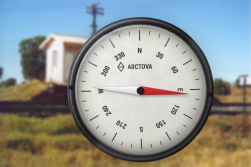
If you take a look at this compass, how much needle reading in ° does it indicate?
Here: 95 °
